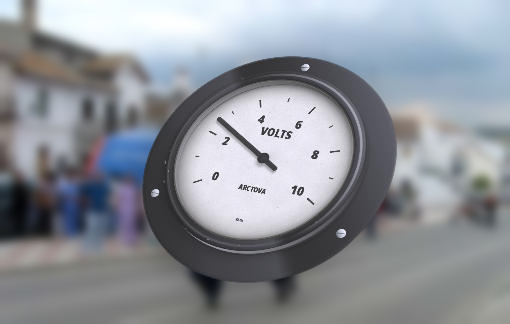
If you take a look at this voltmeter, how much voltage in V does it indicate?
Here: 2.5 V
